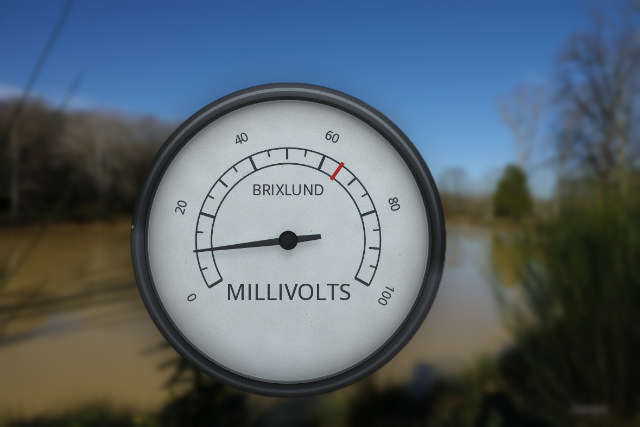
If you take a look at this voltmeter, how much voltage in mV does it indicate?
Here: 10 mV
